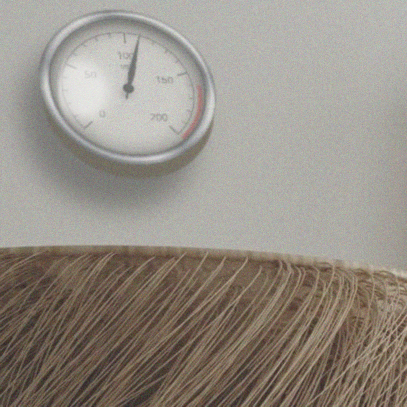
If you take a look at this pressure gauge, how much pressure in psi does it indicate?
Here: 110 psi
